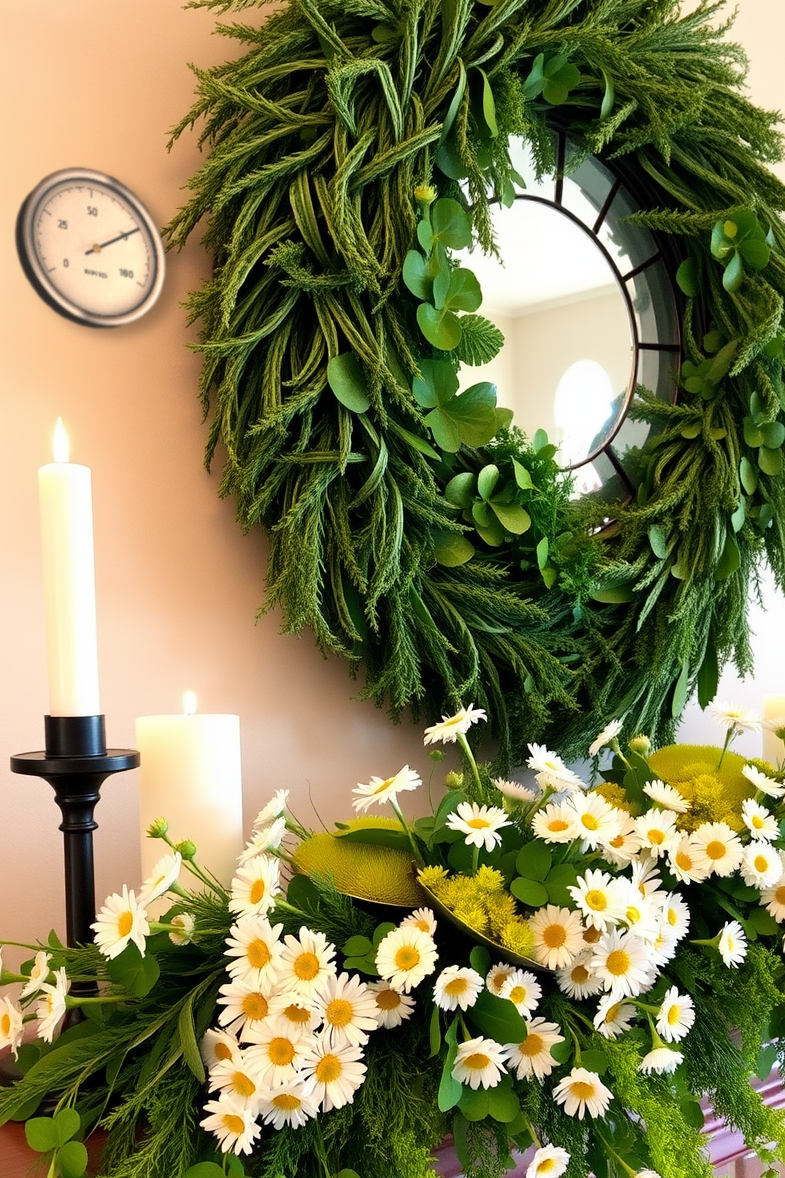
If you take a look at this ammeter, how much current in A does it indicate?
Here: 75 A
